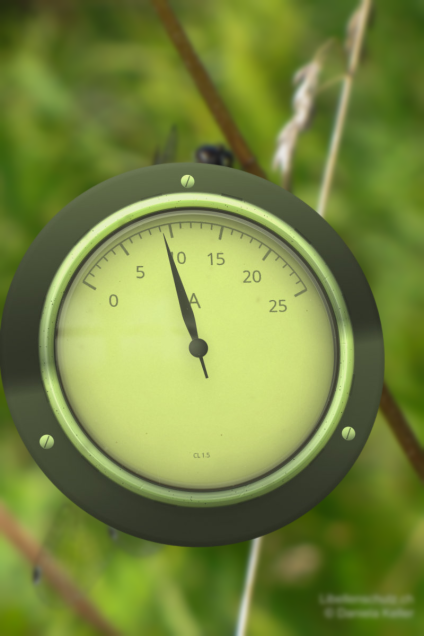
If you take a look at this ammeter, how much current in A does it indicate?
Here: 9 A
